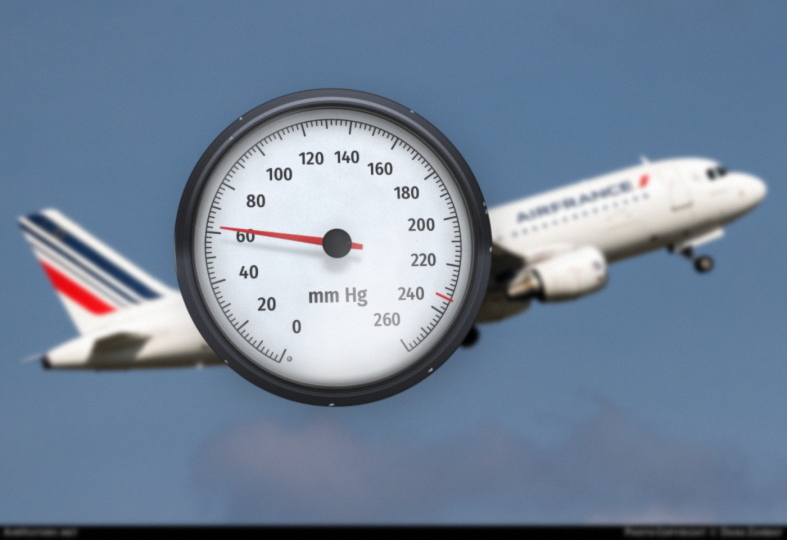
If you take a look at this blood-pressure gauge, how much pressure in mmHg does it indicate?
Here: 62 mmHg
